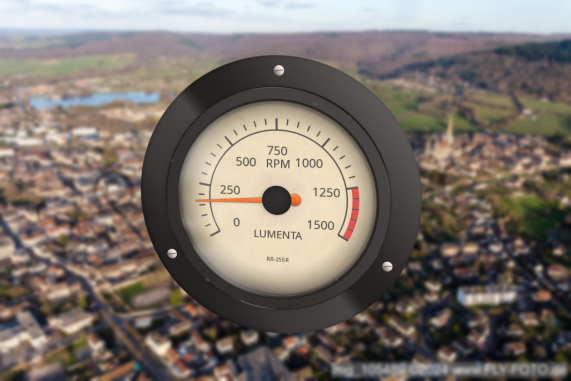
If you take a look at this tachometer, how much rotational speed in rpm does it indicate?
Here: 175 rpm
